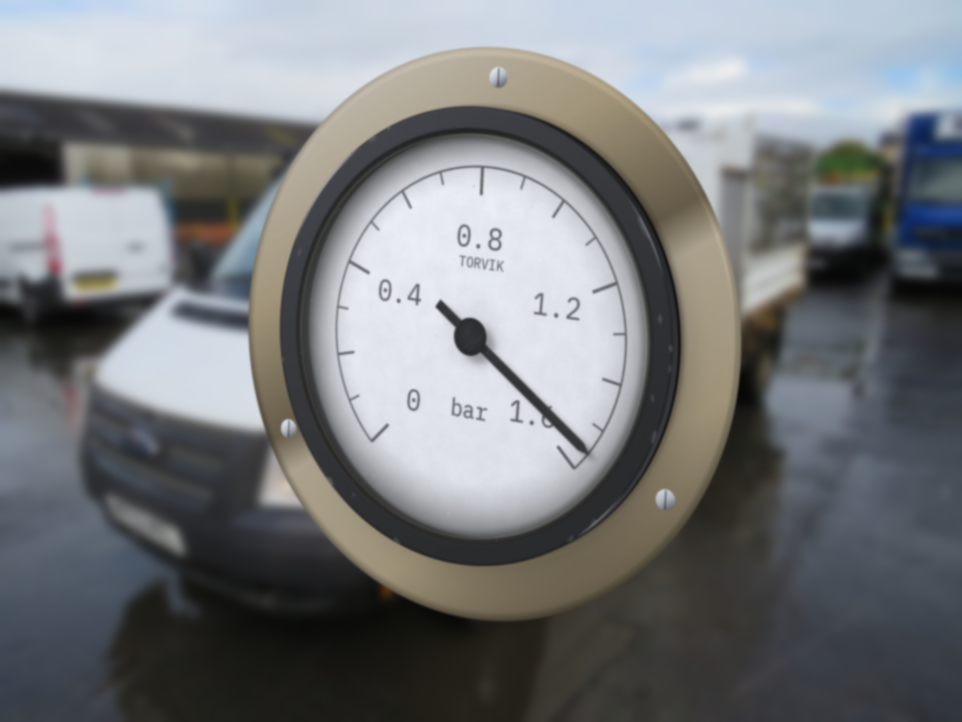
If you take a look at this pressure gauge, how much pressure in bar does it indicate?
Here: 1.55 bar
